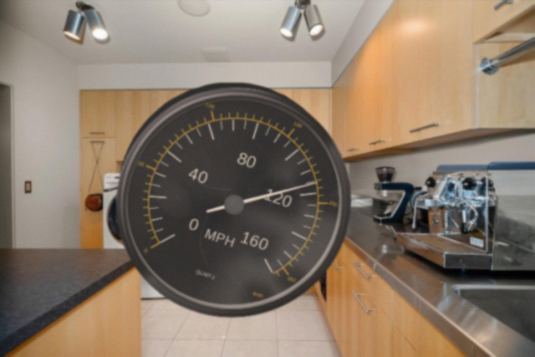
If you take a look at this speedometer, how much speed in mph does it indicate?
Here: 115 mph
